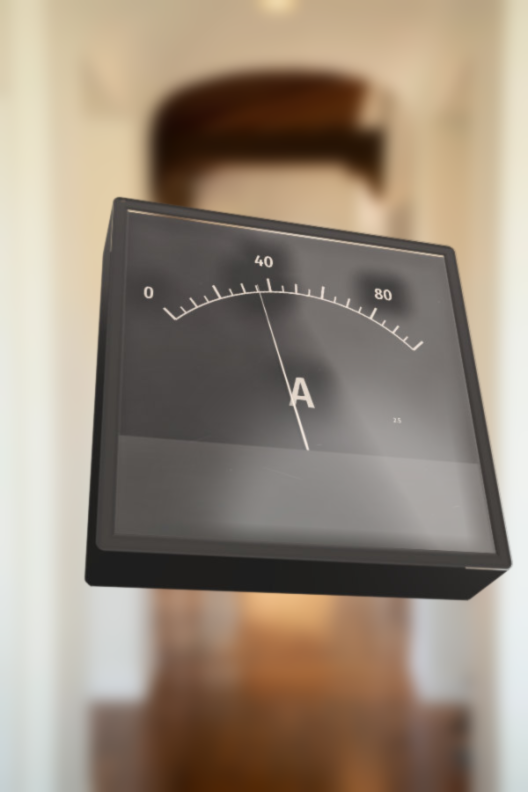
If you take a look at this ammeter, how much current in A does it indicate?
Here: 35 A
